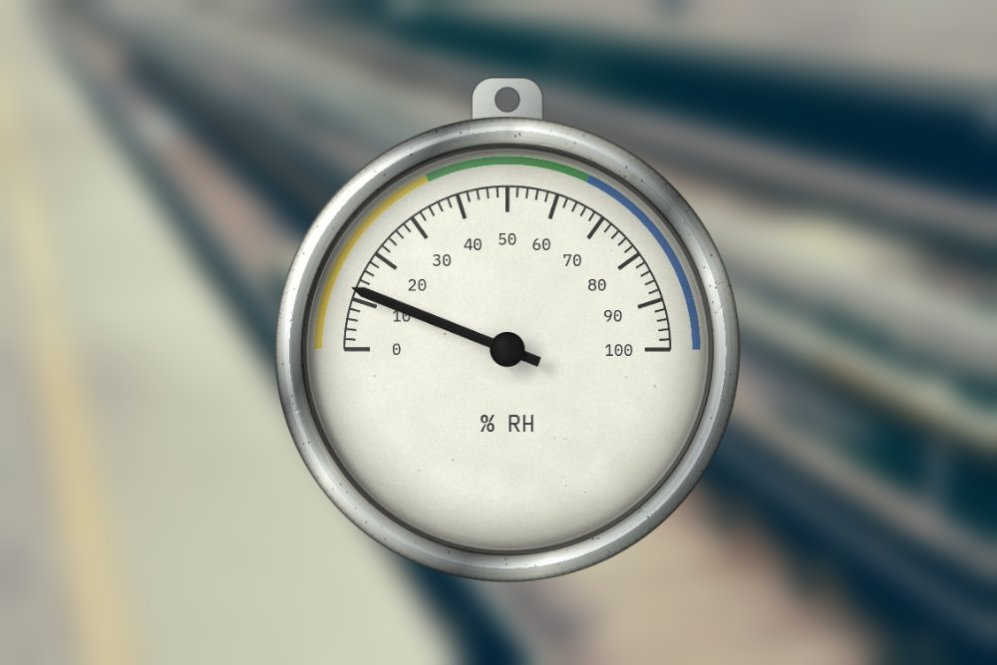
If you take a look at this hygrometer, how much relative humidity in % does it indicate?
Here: 12 %
